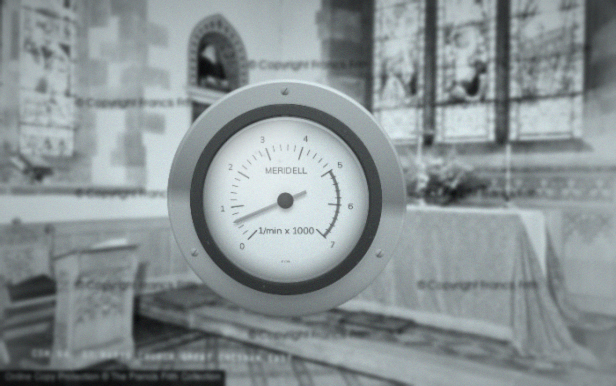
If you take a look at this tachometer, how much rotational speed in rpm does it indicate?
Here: 600 rpm
